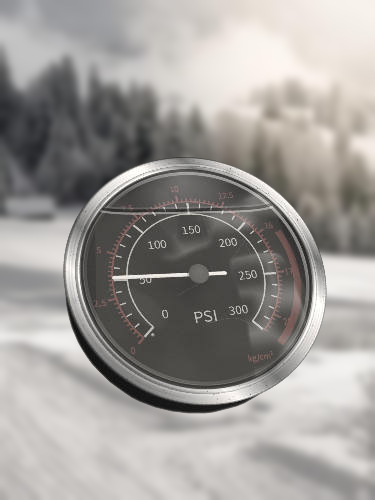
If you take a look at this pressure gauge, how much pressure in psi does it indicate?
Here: 50 psi
